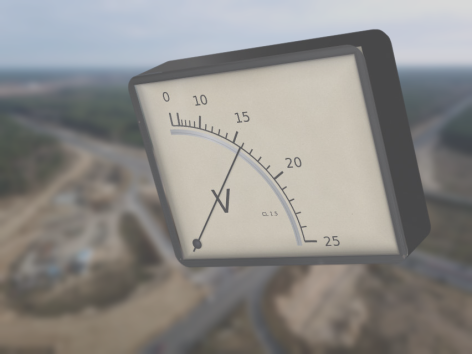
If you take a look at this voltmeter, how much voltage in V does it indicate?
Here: 16 V
